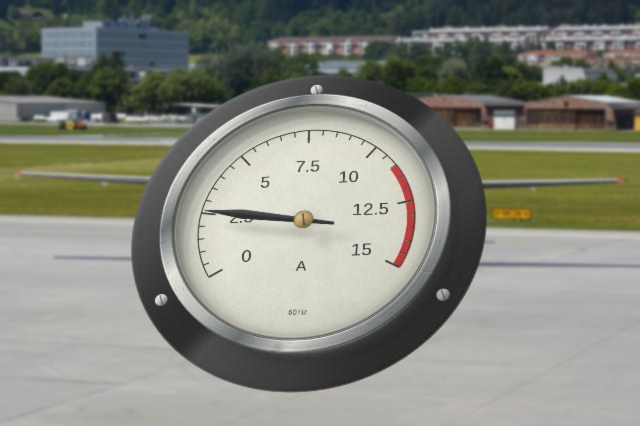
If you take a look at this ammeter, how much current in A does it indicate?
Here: 2.5 A
